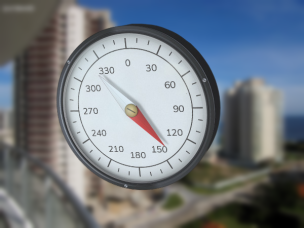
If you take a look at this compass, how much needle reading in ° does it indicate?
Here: 140 °
